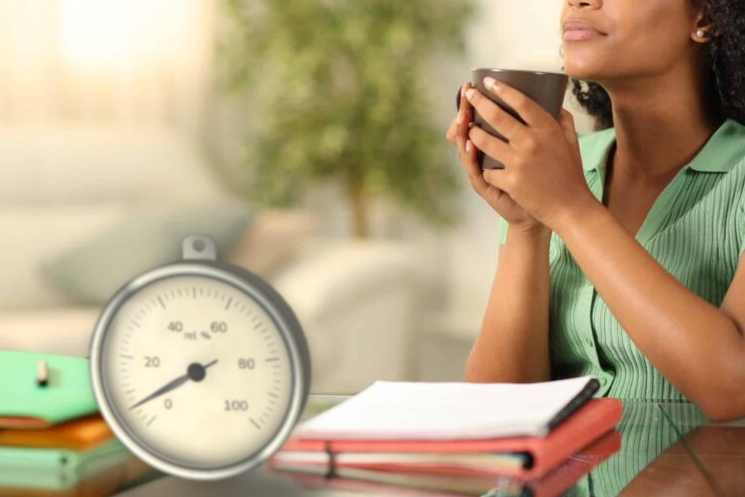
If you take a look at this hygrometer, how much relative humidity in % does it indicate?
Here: 6 %
